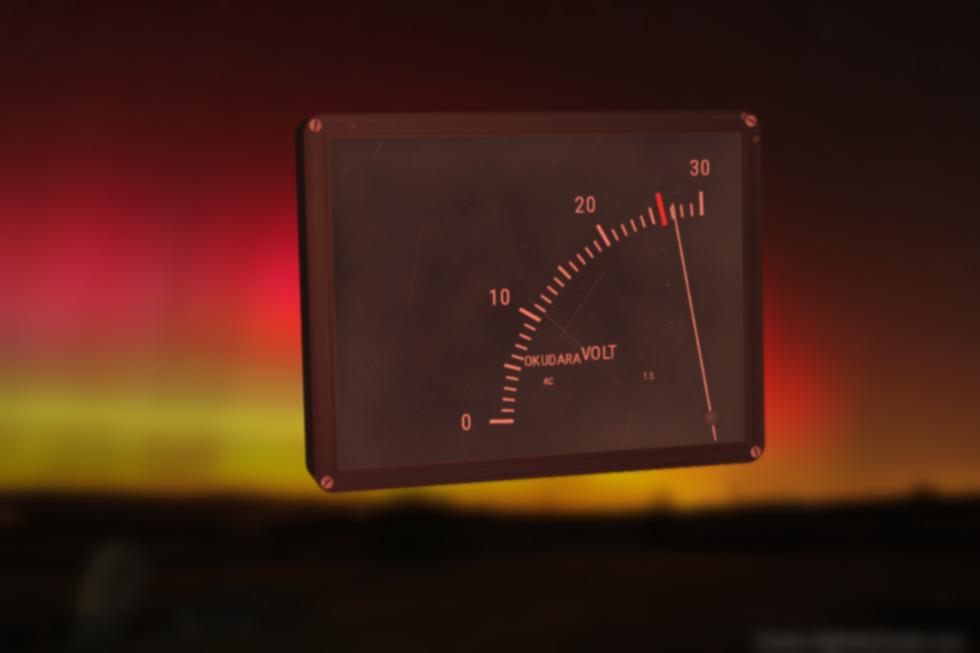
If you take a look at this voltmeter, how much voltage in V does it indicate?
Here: 27 V
